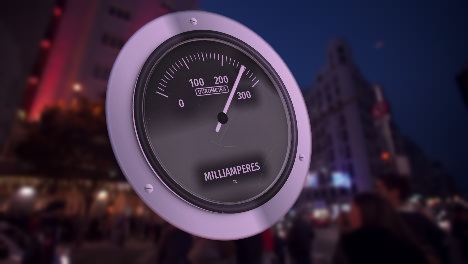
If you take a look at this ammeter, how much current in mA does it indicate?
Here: 250 mA
